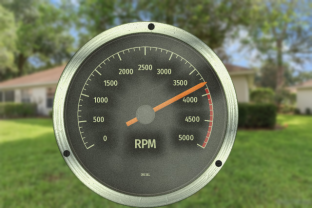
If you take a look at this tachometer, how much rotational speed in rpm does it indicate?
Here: 3800 rpm
